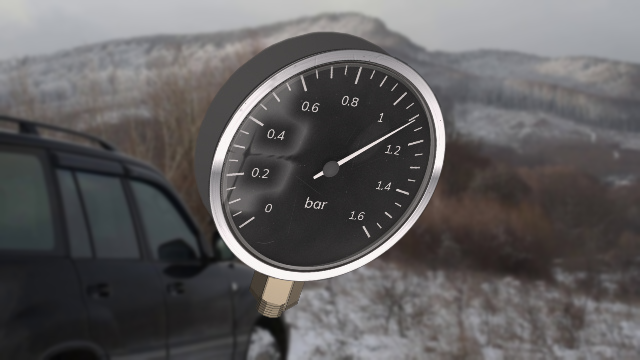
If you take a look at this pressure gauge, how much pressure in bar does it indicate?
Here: 1.1 bar
